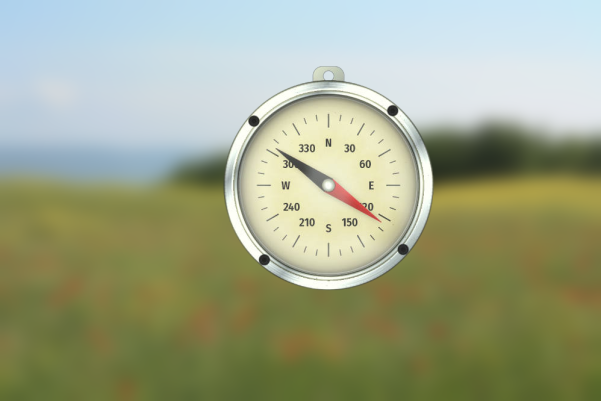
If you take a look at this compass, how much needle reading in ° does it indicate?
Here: 125 °
